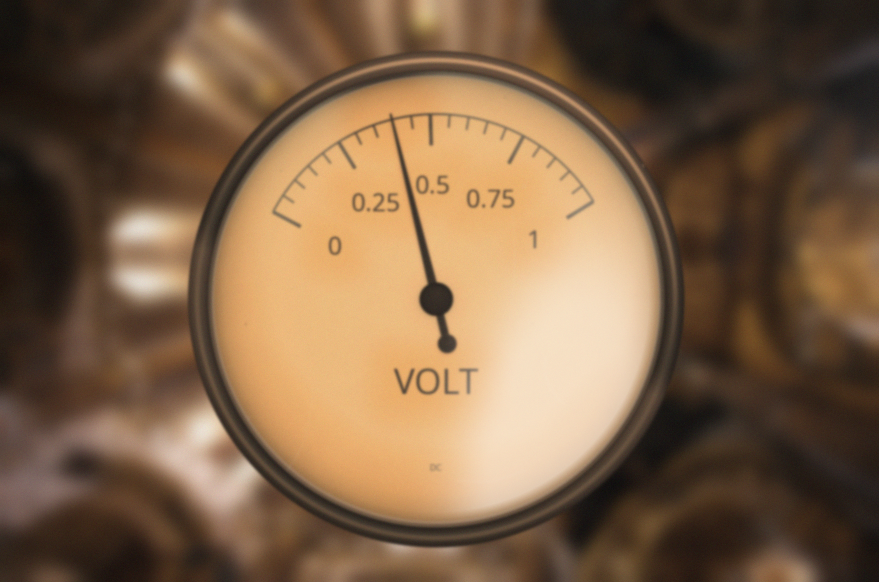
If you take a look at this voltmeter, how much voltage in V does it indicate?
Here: 0.4 V
